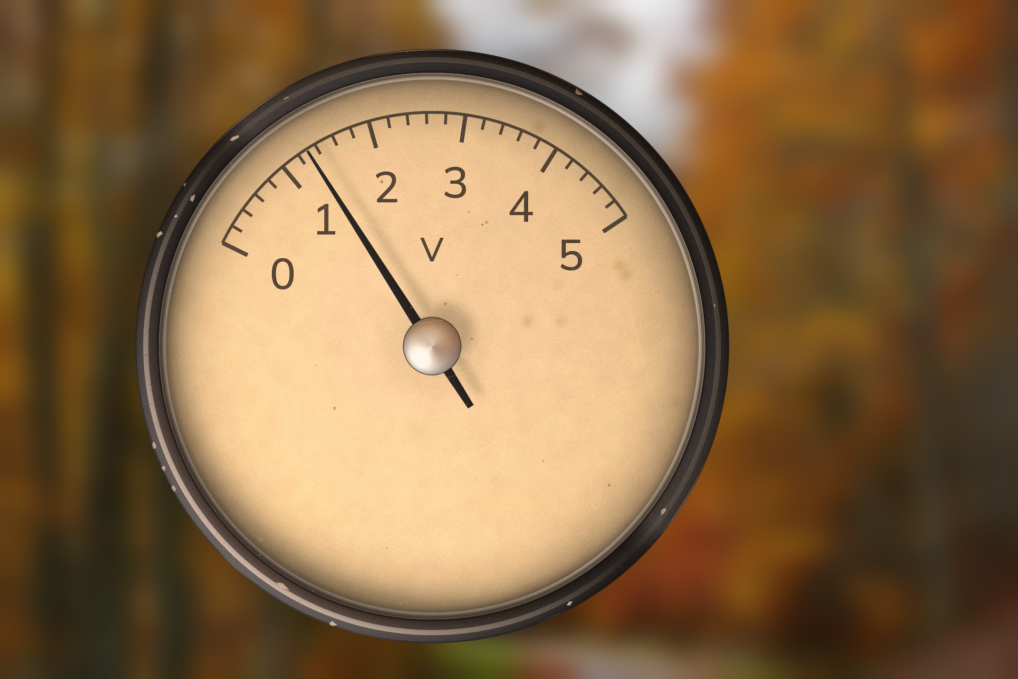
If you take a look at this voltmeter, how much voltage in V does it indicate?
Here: 1.3 V
